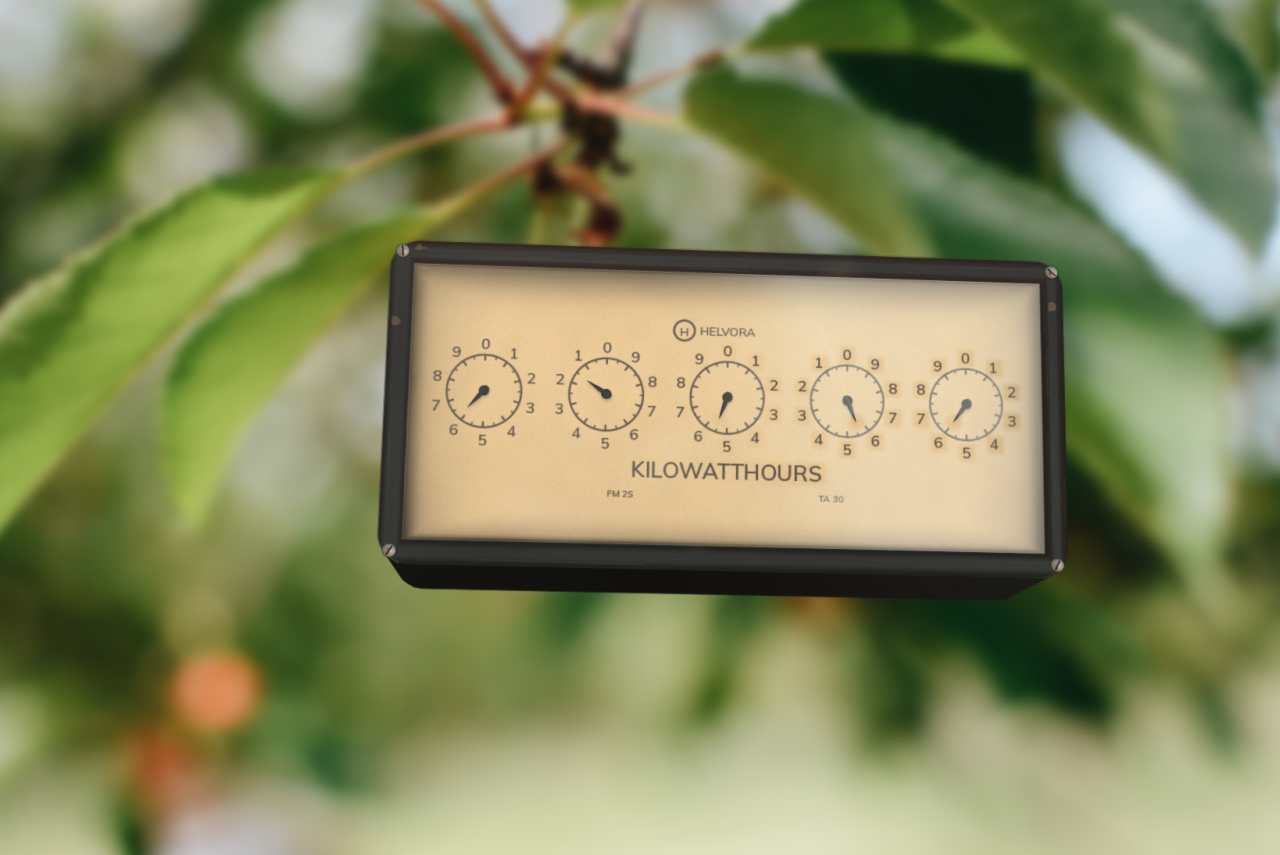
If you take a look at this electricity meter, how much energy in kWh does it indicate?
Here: 61556 kWh
